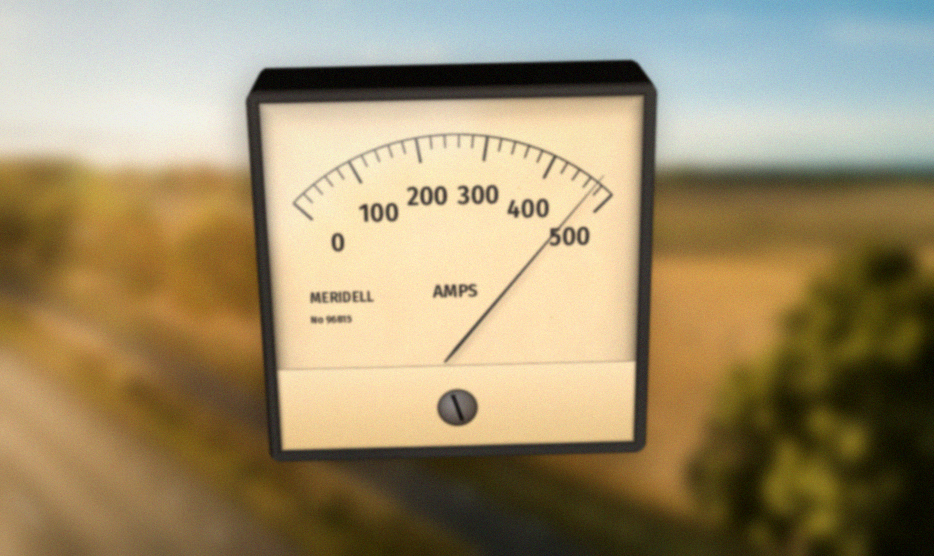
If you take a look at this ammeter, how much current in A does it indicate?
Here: 470 A
